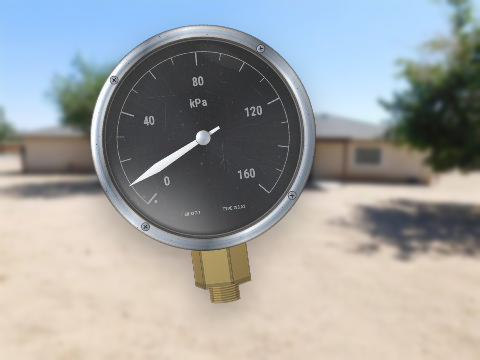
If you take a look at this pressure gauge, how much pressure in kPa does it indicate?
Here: 10 kPa
